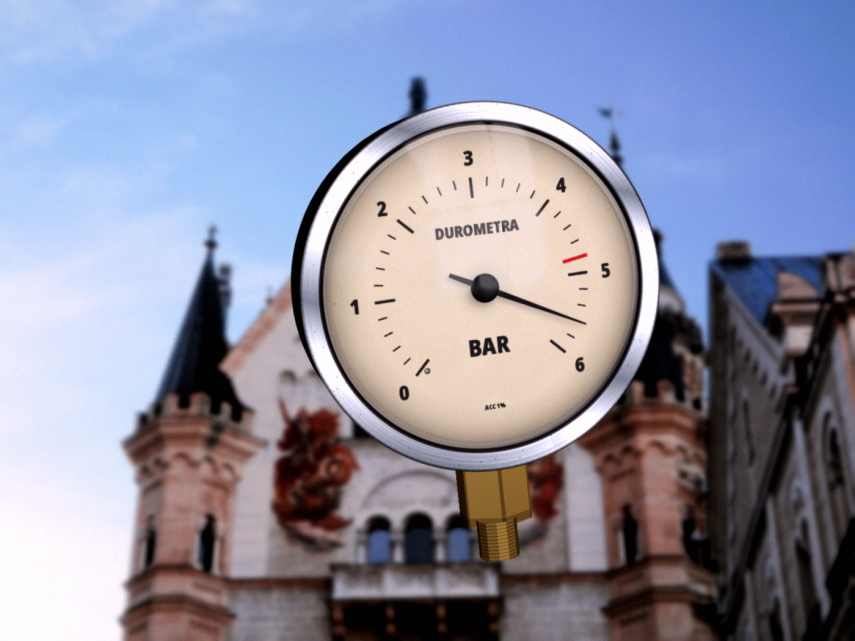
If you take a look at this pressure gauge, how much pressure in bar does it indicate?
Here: 5.6 bar
